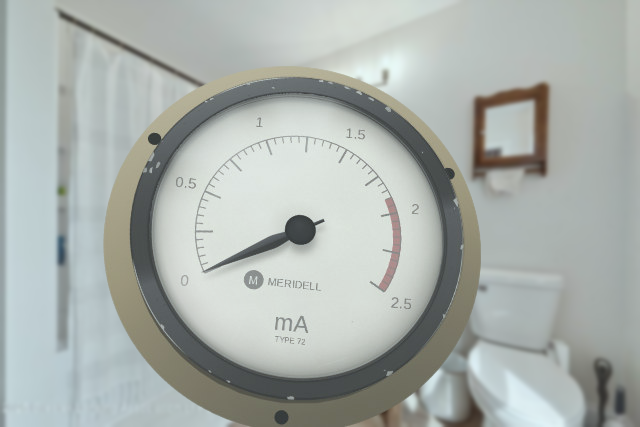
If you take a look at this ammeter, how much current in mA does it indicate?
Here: 0 mA
